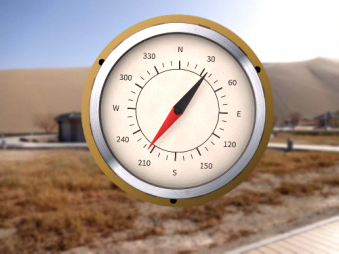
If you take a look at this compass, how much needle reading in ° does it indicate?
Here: 215 °
